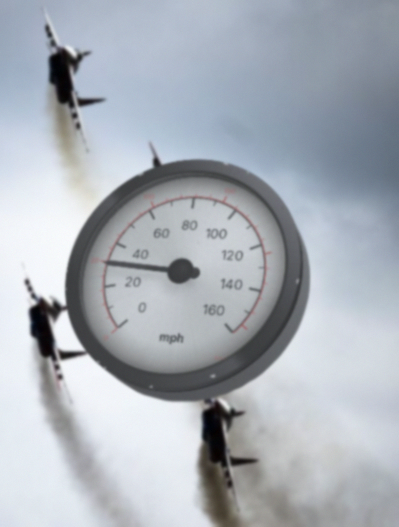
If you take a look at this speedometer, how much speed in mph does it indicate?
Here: 30 mph
